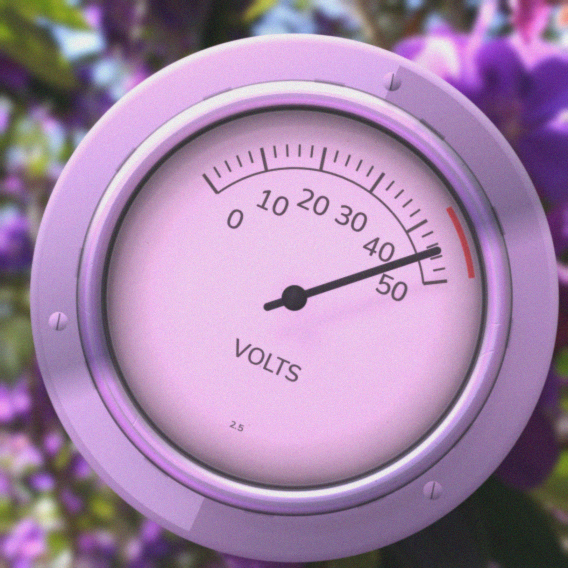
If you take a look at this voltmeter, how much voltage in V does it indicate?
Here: 45 V
